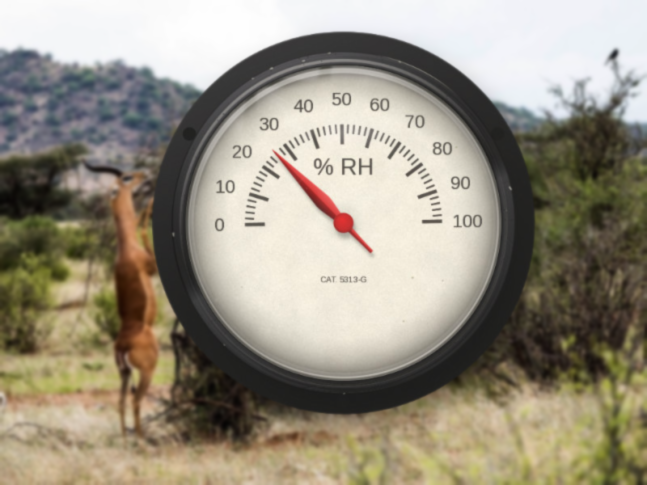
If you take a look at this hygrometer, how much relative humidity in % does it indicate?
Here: 26 %
